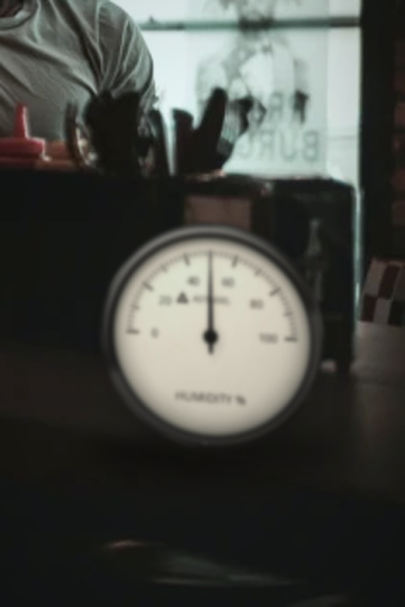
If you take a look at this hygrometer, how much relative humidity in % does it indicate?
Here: 50 %
